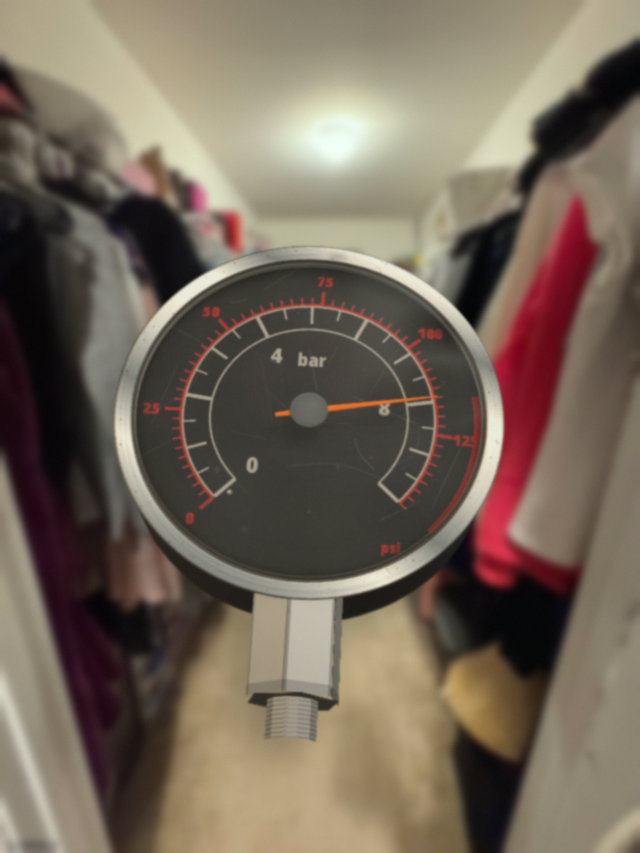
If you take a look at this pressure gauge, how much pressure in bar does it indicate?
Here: 8 bar
